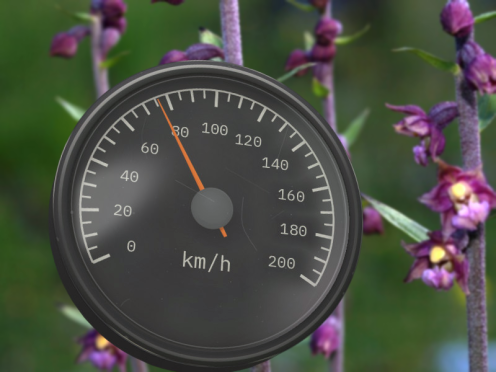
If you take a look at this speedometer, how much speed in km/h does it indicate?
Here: 75 km/h
